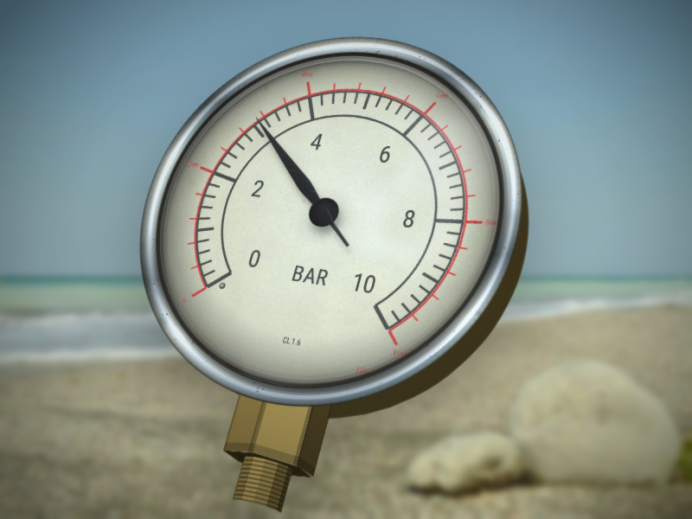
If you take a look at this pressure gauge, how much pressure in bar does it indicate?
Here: 3.1 bar
